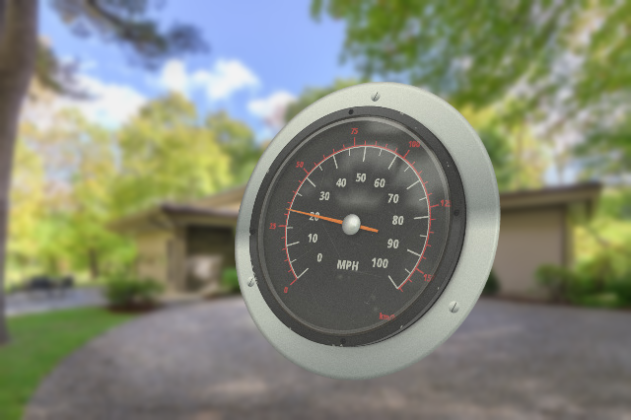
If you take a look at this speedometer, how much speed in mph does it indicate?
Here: 20 mph
